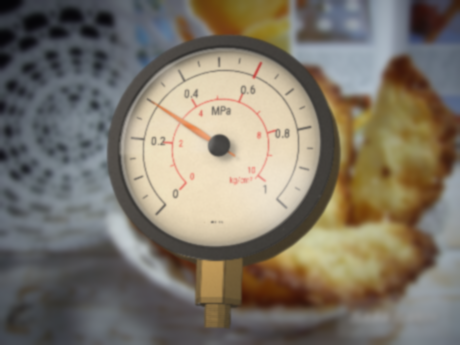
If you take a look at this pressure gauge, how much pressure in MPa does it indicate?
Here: 0.3 MPa
